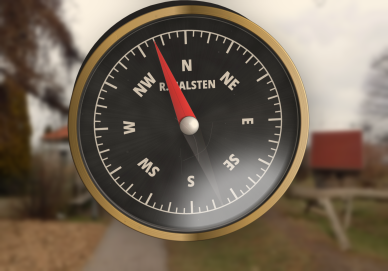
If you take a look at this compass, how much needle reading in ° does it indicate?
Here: 340 °
